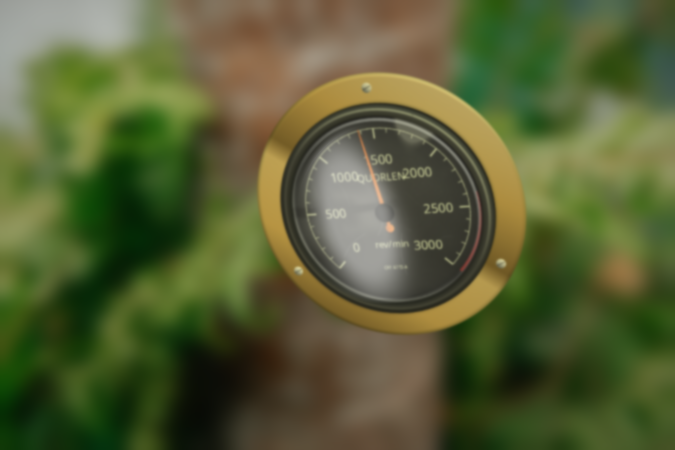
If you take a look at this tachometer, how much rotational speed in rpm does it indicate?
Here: 1400 rpm
